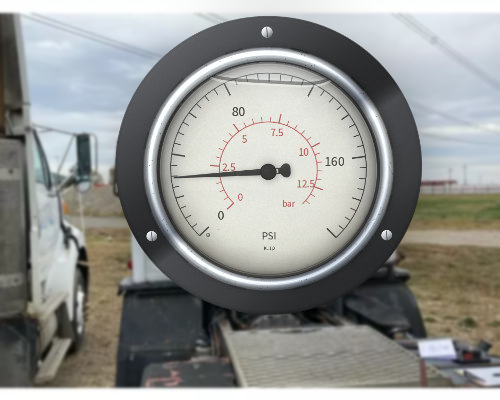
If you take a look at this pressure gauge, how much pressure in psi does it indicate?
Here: 30 psi
